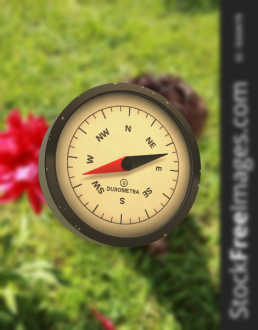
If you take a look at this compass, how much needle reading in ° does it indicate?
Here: 250 °
